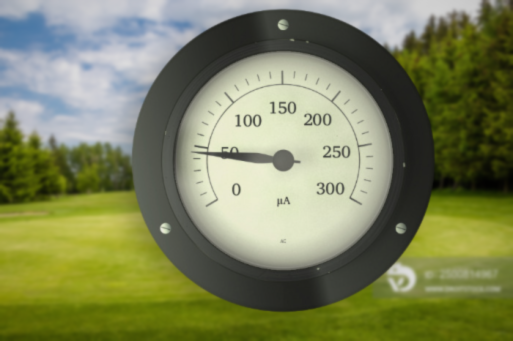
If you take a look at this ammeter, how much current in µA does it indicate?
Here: 45 µA
